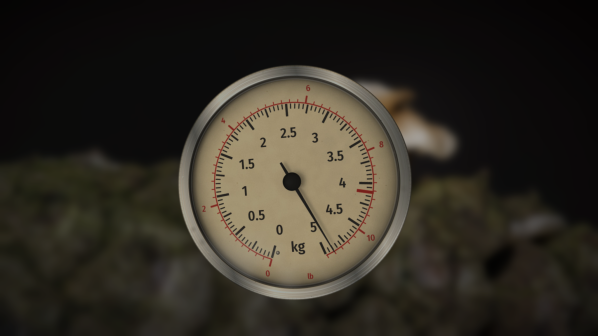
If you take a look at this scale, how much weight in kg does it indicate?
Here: 4.9 kg
